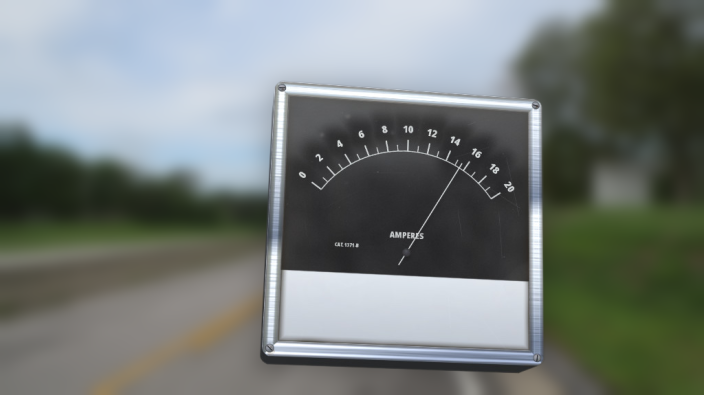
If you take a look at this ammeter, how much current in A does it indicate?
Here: 15.5 A
